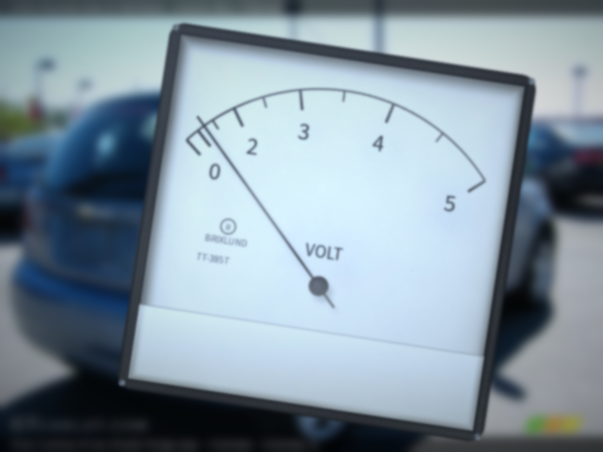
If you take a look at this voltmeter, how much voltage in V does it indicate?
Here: 1.25 V
